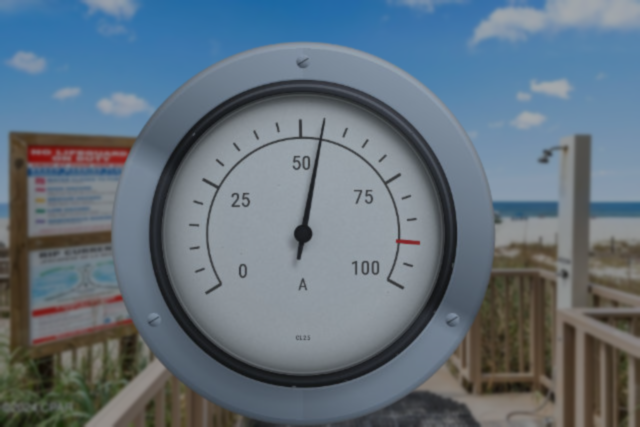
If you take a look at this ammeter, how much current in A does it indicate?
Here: 55 A
